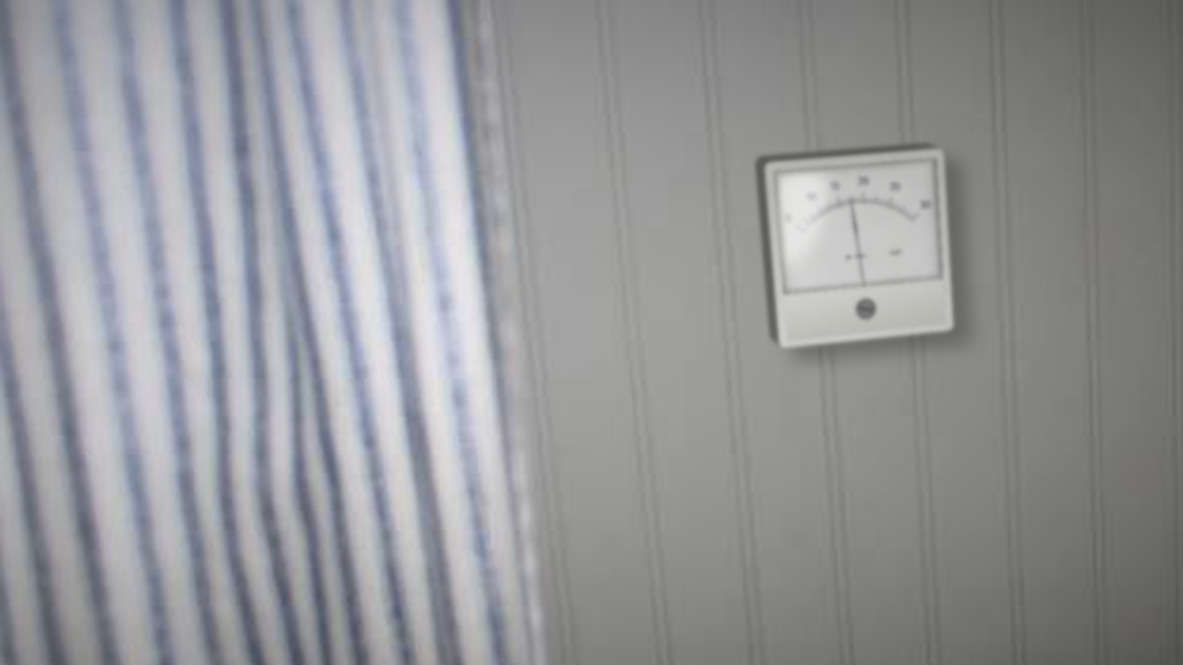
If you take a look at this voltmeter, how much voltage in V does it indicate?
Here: 17.5 V
